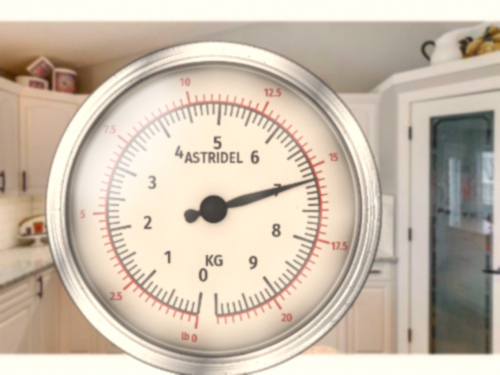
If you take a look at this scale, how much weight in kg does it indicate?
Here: 7 kg
